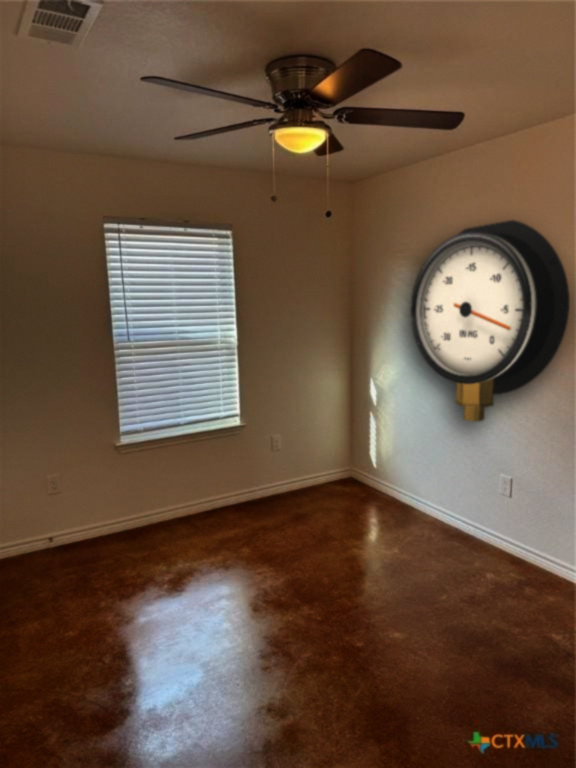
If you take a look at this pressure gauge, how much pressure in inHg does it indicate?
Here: -3 inHg
